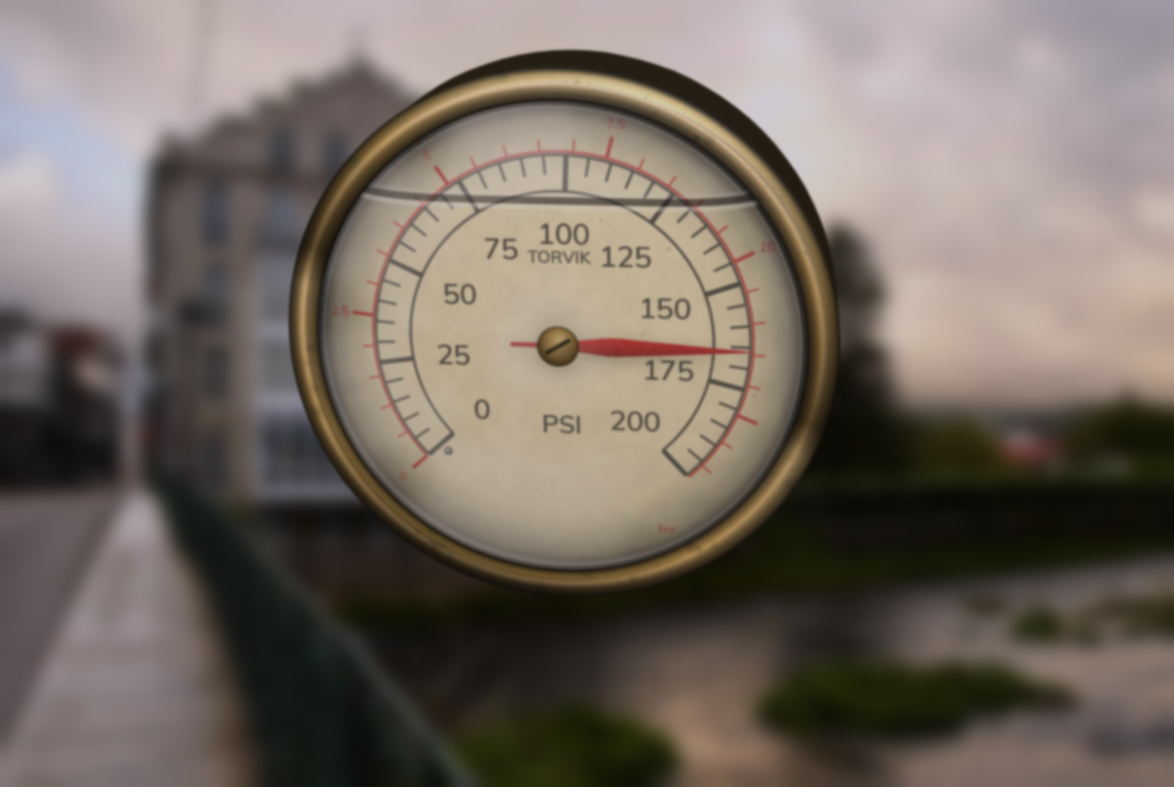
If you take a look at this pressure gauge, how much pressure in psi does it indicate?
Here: 165 psi
